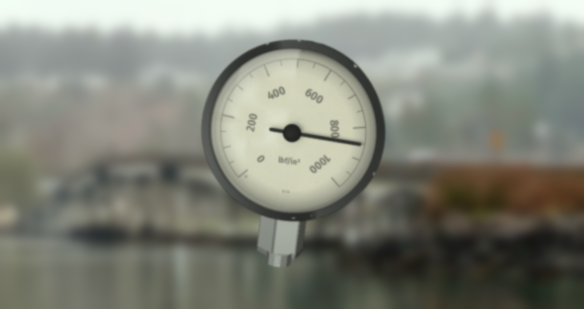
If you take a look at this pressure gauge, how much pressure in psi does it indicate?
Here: 850 psi
